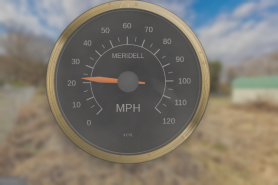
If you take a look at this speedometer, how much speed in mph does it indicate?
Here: 22.5 mph
